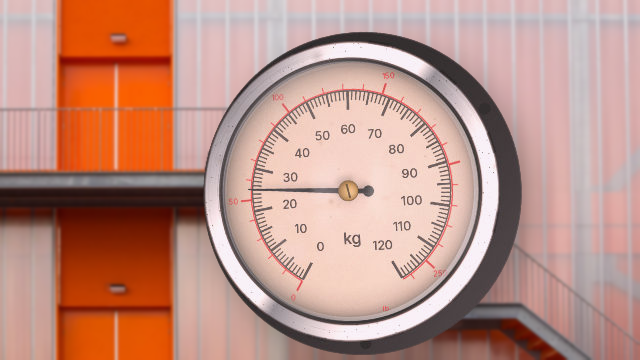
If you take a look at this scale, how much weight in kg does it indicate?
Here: 25 kg
